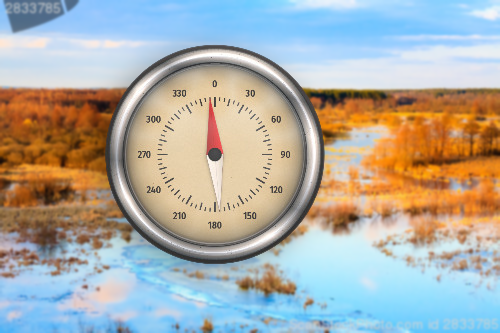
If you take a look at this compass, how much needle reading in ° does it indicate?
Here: 355 °
